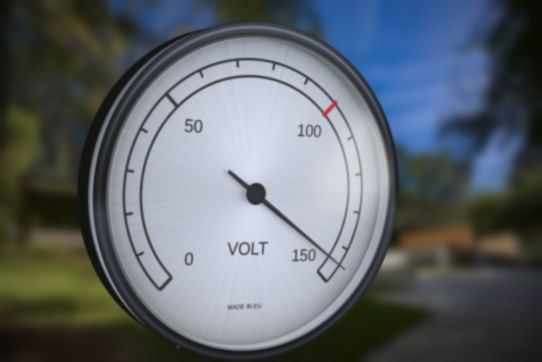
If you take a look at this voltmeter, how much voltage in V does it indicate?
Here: 145 V
